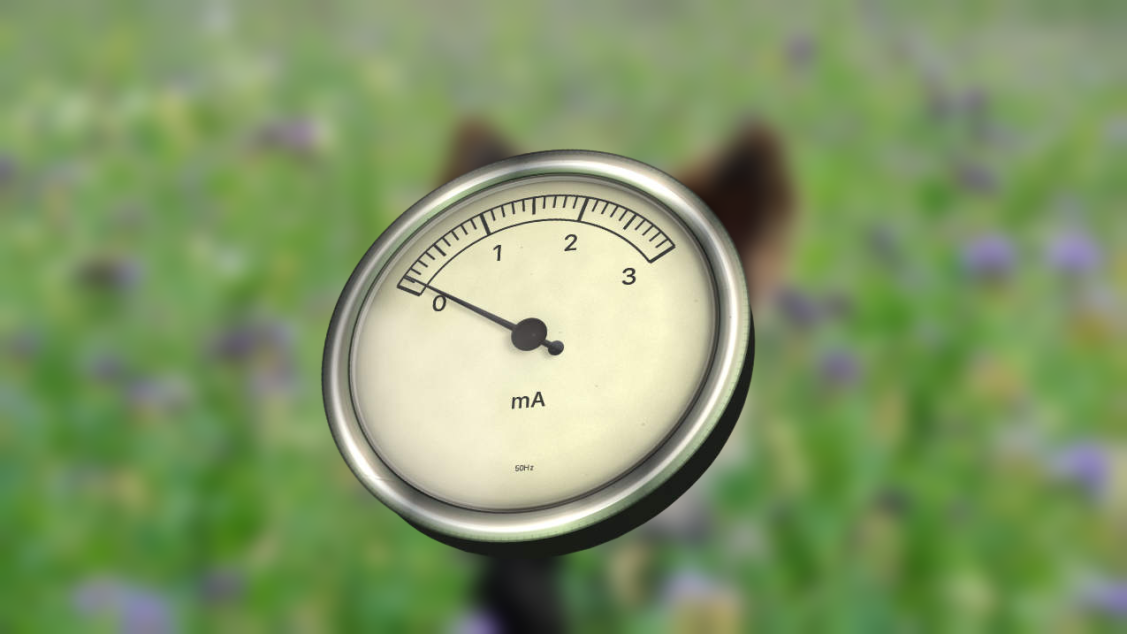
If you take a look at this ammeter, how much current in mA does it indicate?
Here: 0.1 mA
